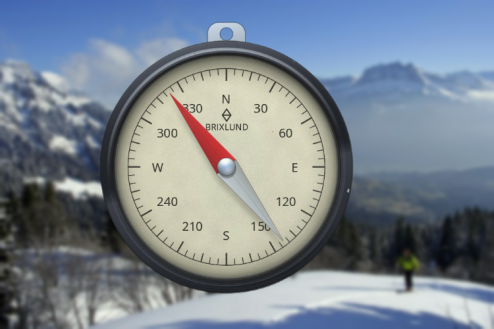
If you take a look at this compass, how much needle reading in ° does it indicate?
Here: 322.5 °
